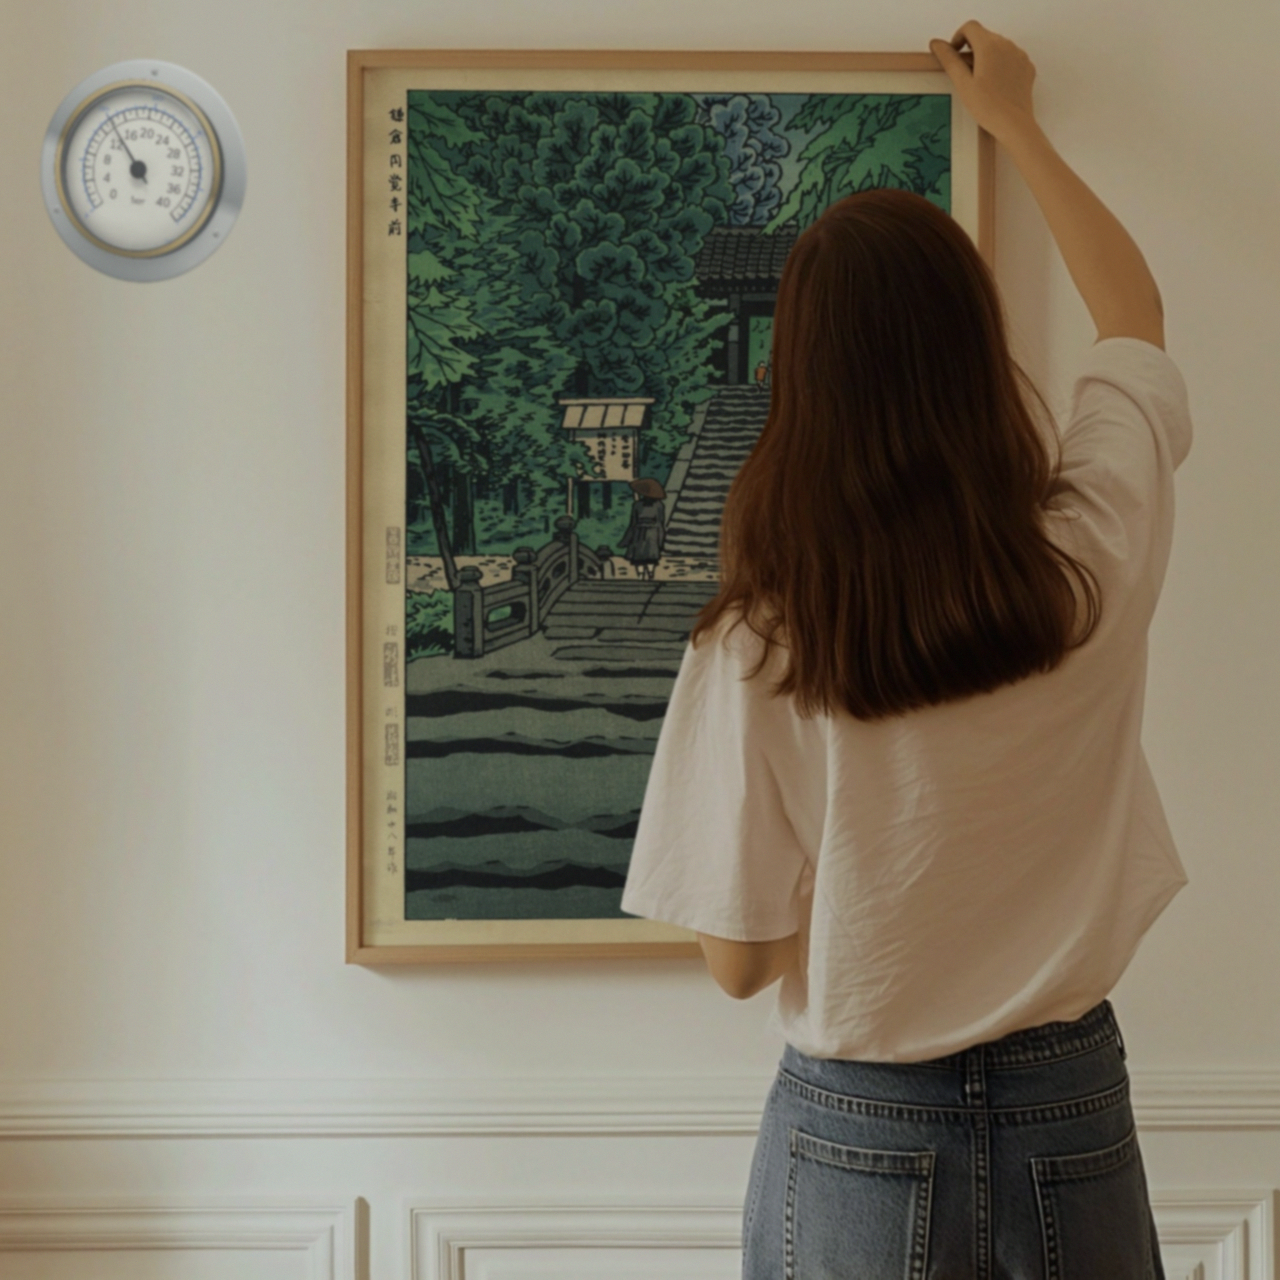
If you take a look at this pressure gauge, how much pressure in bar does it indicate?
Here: 14 bar
